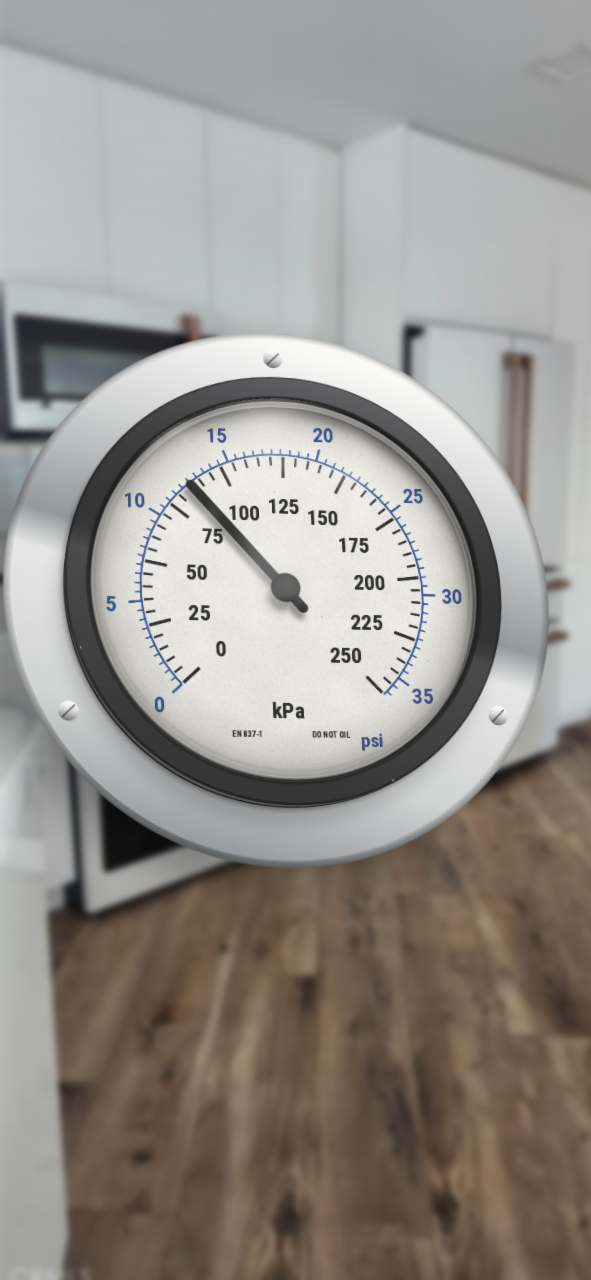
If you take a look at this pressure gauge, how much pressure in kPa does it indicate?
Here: 85 kPa
